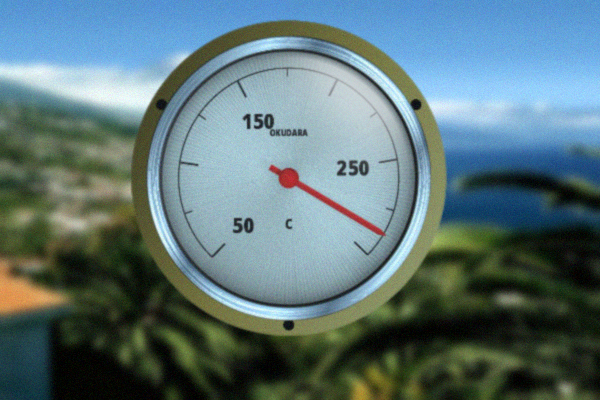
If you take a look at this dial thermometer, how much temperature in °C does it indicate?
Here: 287.5 °C
